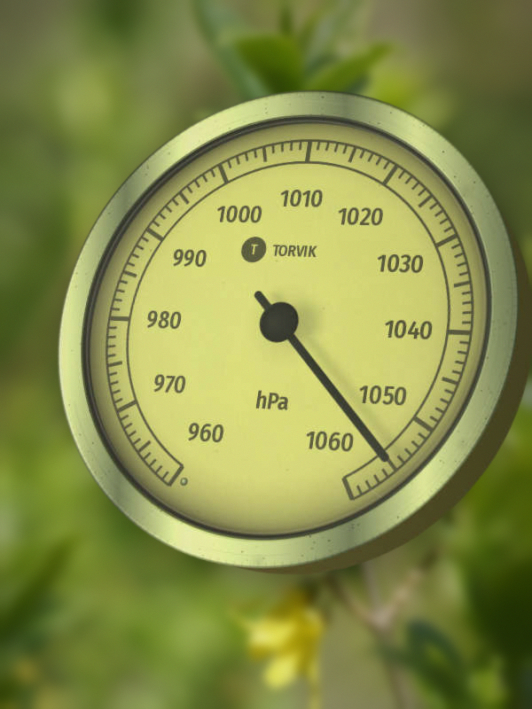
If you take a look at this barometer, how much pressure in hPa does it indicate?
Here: 1055 hPa
